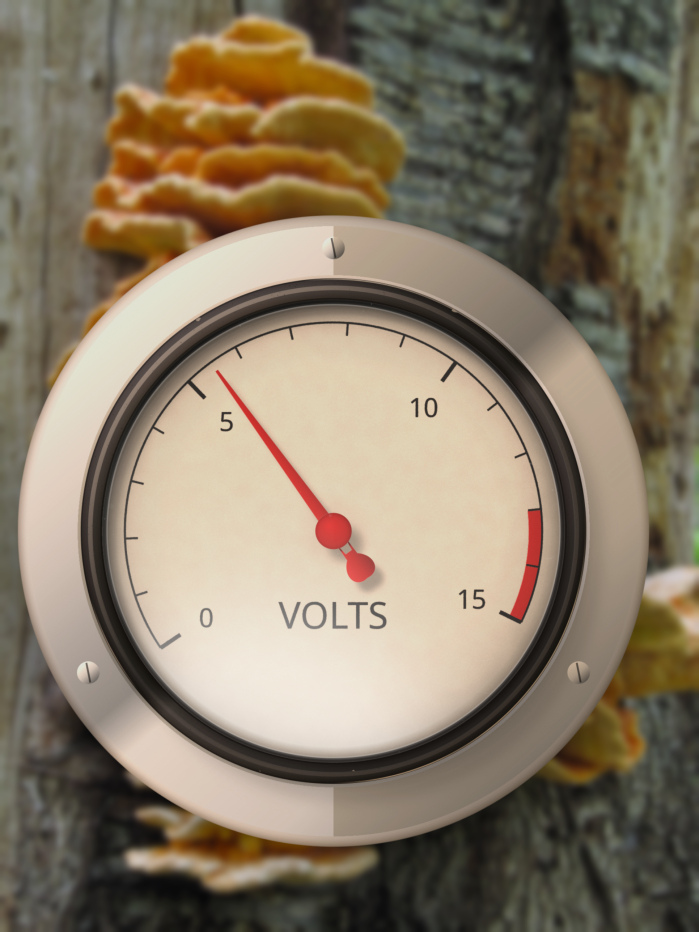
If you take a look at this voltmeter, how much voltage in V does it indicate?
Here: 5.5 V
